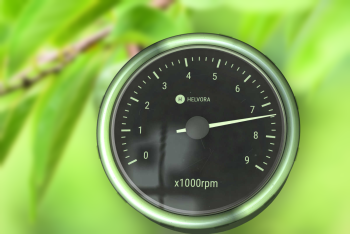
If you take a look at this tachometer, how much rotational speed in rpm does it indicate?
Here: 7400 rpm
